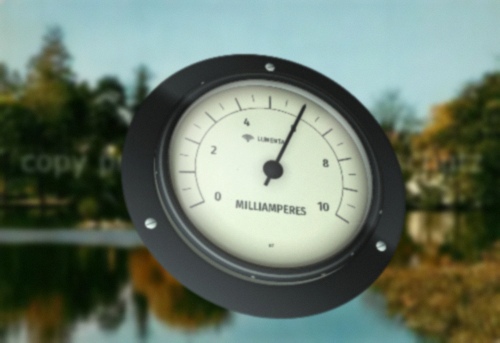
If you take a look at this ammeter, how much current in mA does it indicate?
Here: 6 mA
